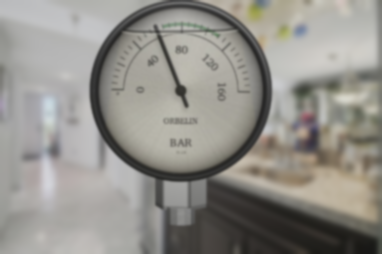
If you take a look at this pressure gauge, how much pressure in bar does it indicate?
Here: 60 bar
